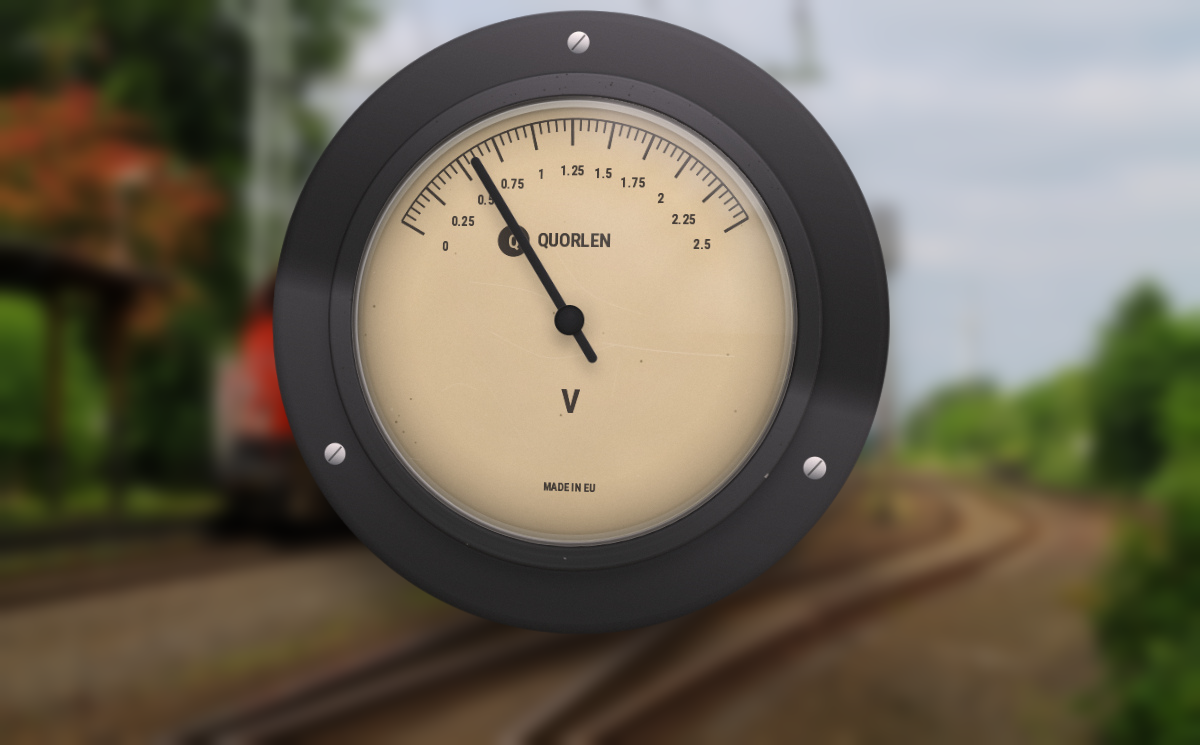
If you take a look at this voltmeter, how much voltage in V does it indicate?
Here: 0.6 V
